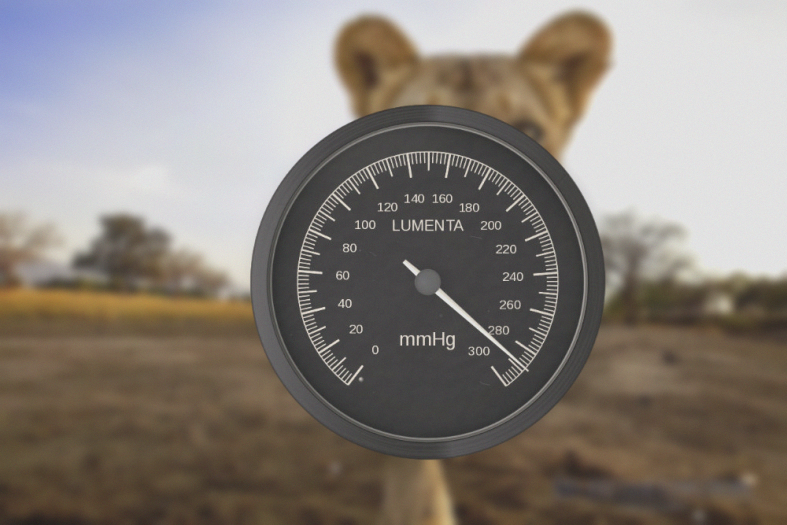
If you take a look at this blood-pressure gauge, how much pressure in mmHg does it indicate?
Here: 288 mmHg
